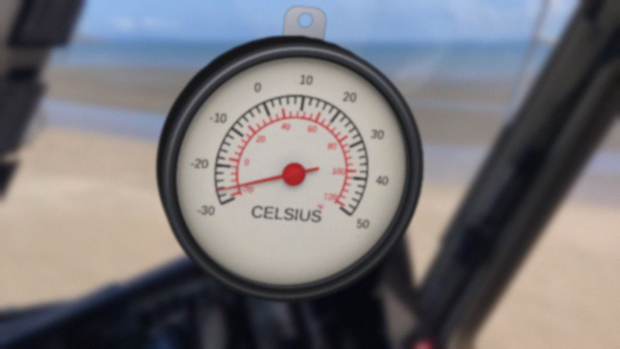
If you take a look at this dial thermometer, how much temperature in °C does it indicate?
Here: -26 °C
